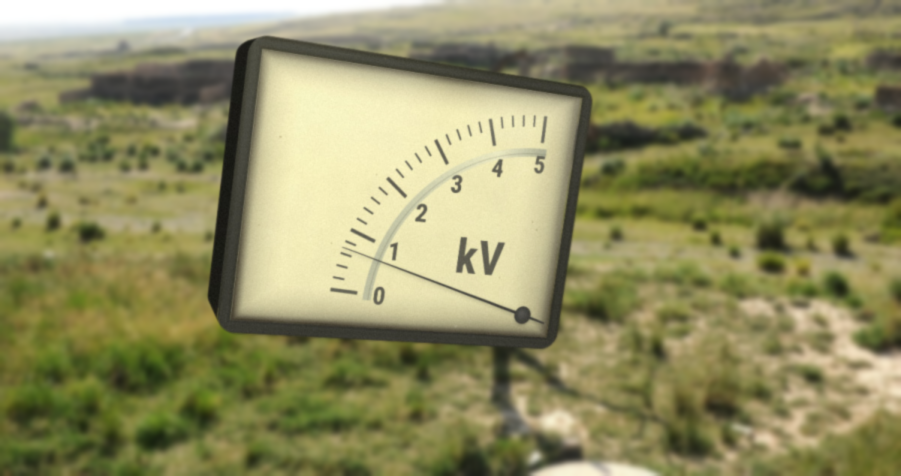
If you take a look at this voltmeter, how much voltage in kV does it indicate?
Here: 0.7 kV
